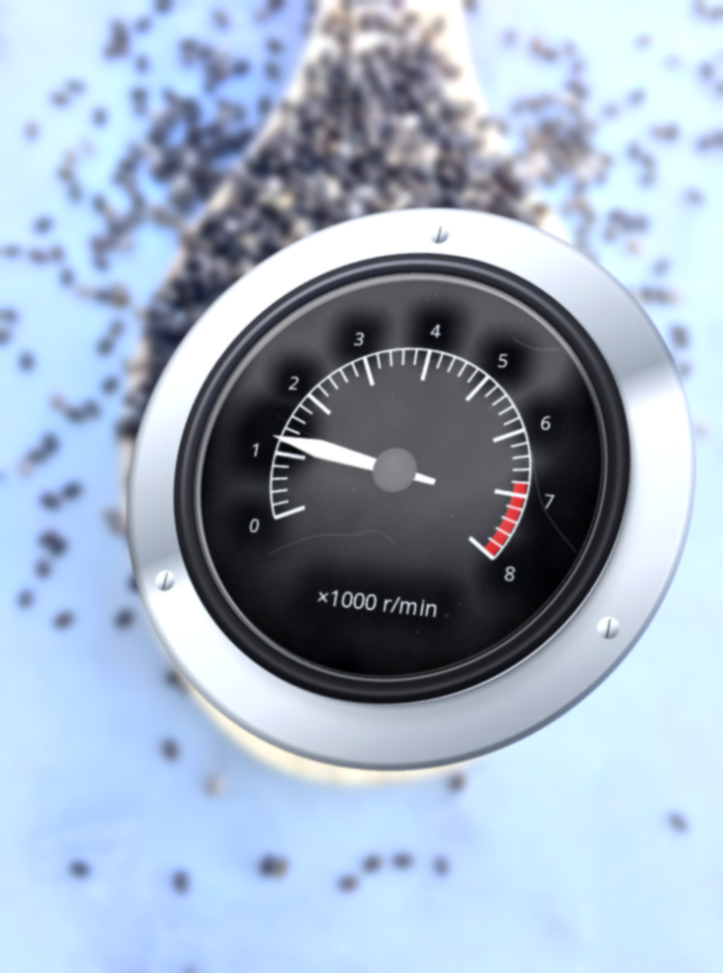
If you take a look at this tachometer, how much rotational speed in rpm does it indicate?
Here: 1200 rpm
